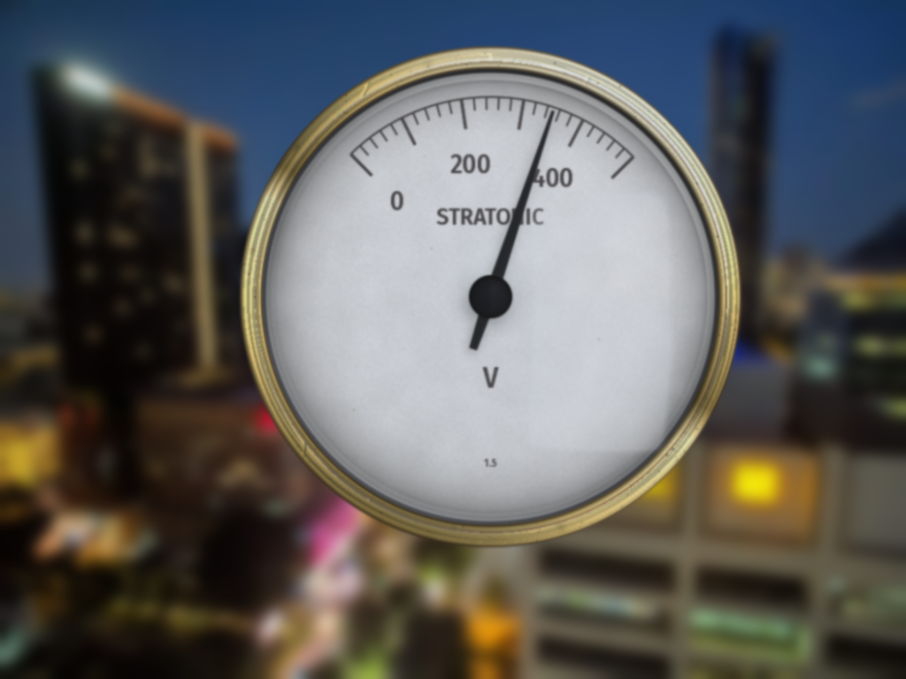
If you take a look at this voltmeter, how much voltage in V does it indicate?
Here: 350 V
